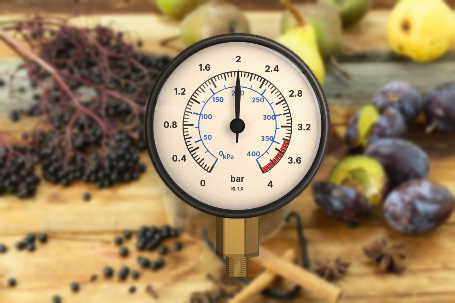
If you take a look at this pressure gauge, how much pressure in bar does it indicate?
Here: 2 bar
